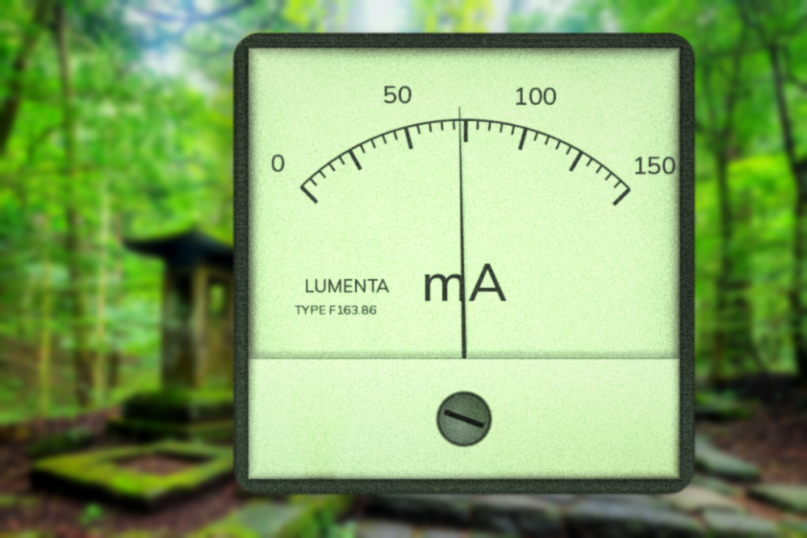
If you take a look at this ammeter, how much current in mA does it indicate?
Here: 72.5 mA
